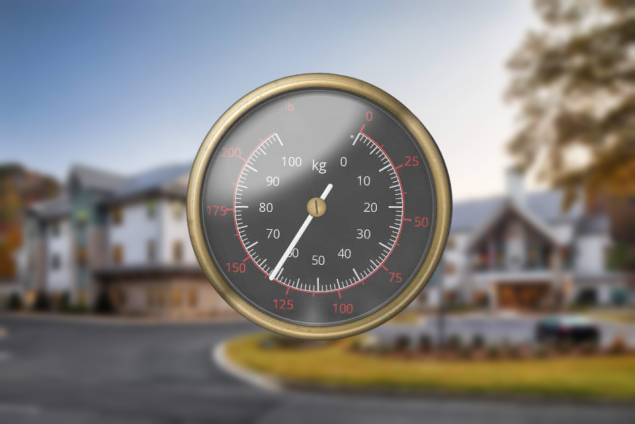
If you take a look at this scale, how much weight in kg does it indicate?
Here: 61 kg
